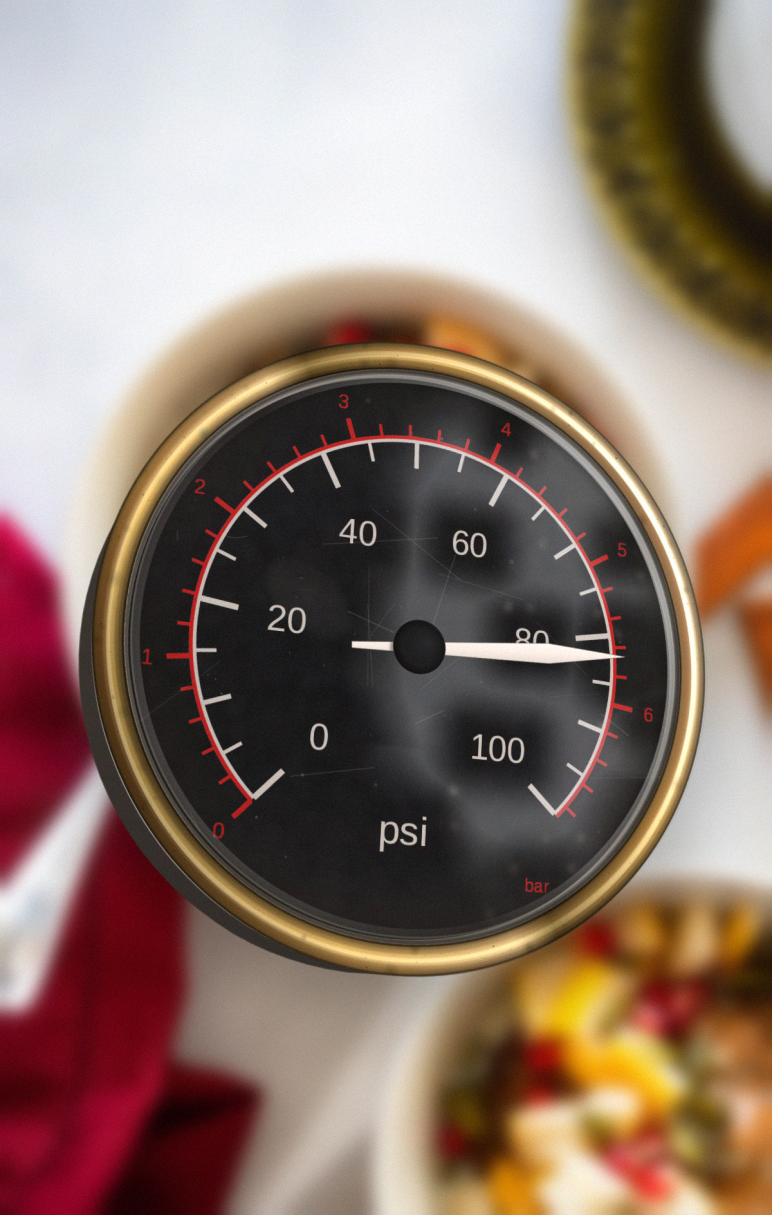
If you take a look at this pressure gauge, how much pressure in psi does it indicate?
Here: 82.5 psi
